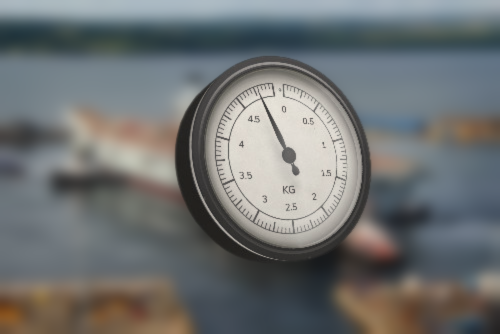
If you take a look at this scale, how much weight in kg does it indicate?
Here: 4.75 kg
